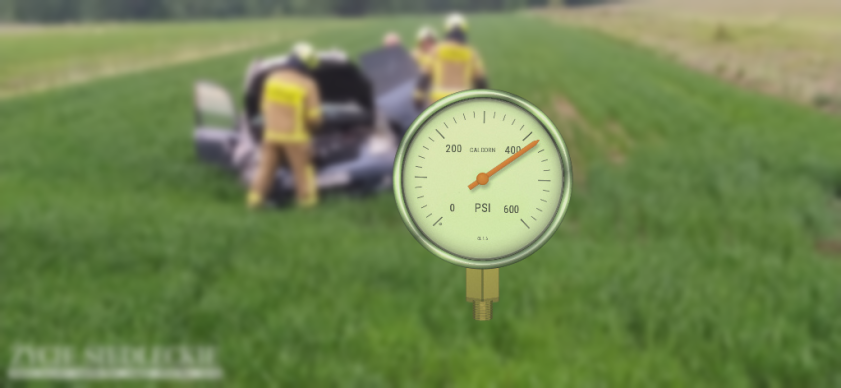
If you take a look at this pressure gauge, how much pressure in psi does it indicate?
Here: 420 psi
